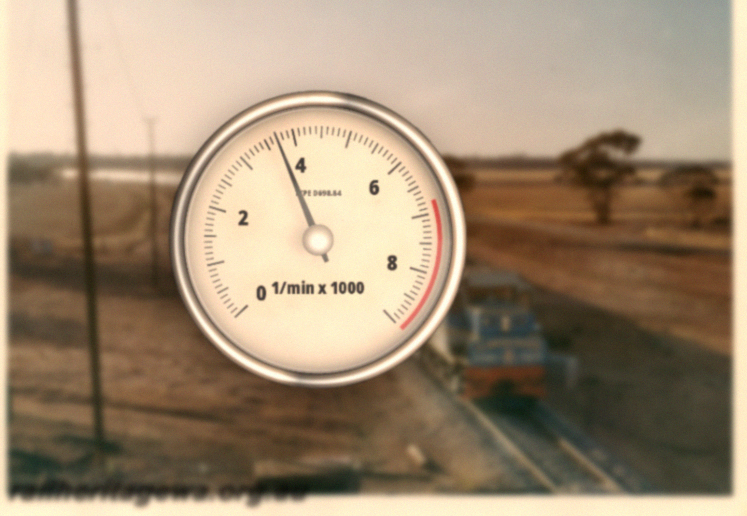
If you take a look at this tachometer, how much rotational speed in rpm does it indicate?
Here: 3700 rpm
